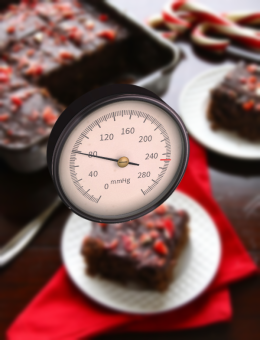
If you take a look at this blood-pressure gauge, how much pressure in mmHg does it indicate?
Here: 80 mmHg
